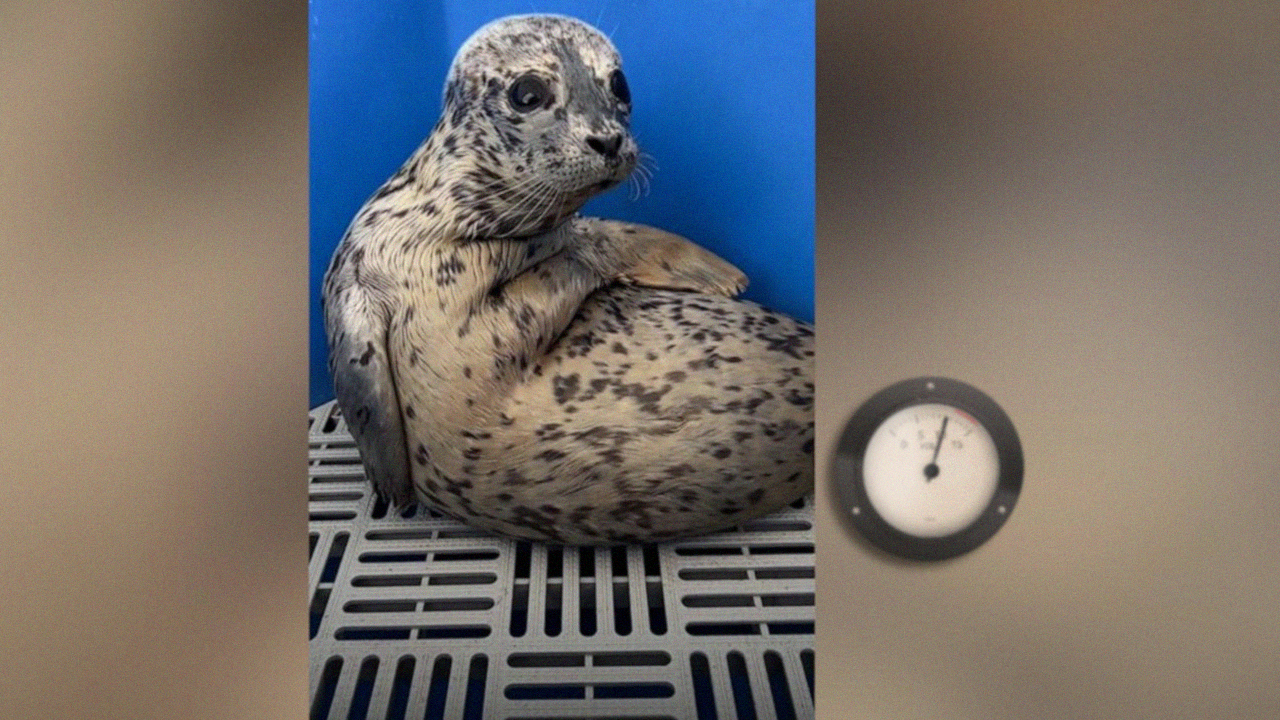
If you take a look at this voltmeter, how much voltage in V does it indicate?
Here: 10 V
